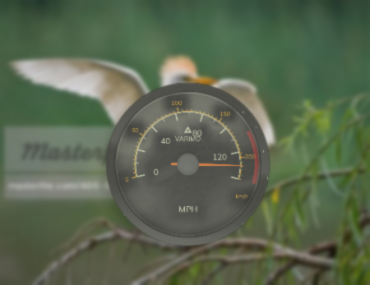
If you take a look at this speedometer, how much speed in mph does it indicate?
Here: 130 mph
